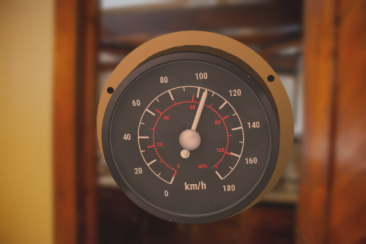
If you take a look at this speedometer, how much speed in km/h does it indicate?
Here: 105 km/h
